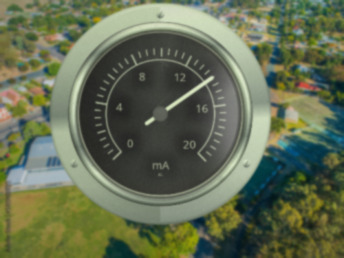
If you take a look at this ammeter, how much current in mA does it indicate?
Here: 14 mA
